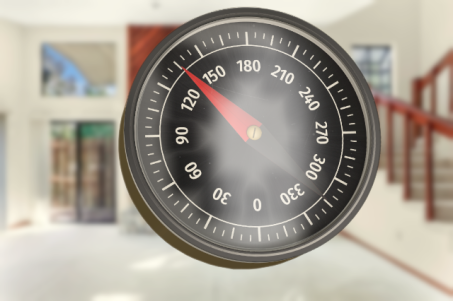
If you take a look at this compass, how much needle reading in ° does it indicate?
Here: 135 °
